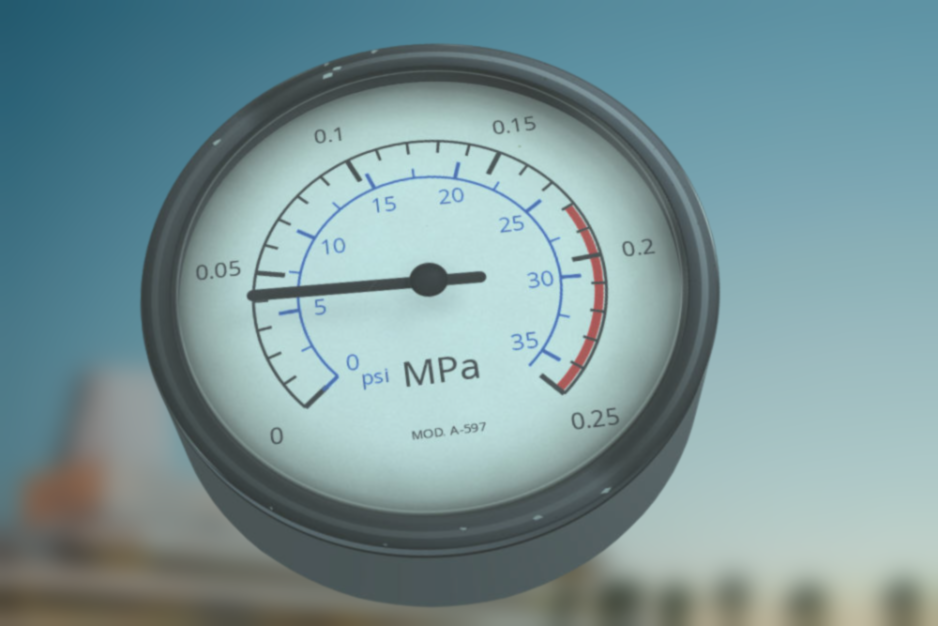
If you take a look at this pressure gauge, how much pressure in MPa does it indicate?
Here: 0.04 MPa
